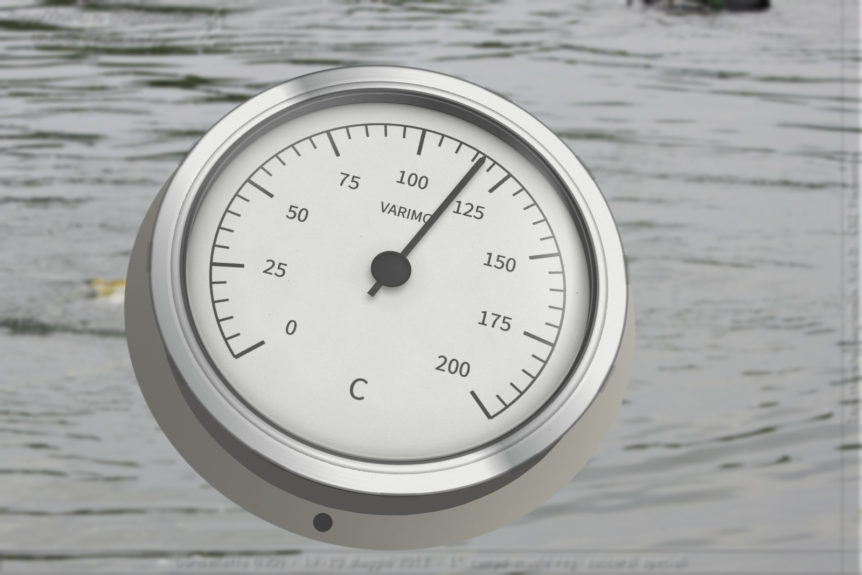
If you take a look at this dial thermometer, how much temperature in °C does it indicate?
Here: 117.5 °C
